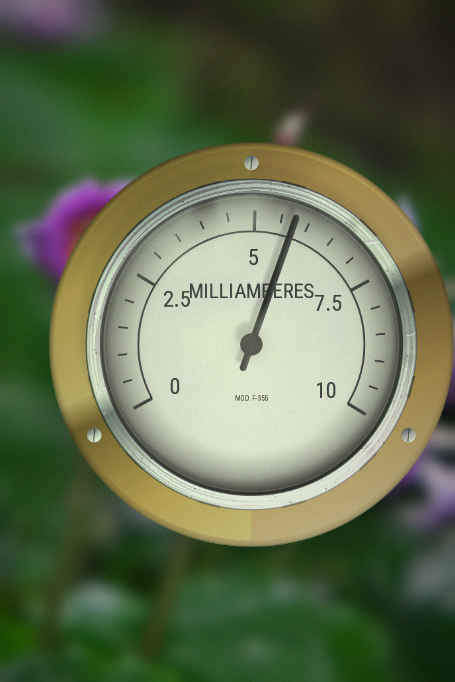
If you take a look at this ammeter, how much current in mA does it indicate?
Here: 5.75 mA
